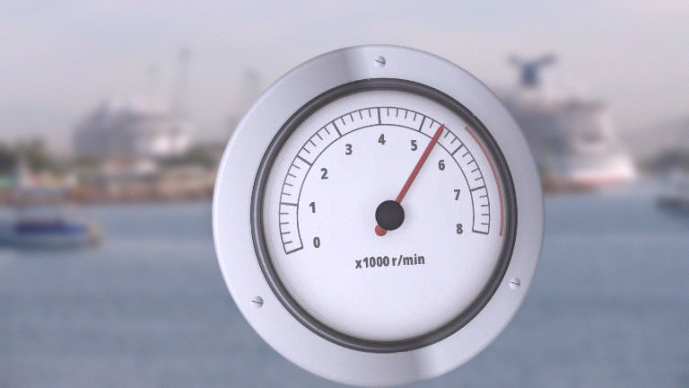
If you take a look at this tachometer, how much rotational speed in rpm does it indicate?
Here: 5400 rpm
